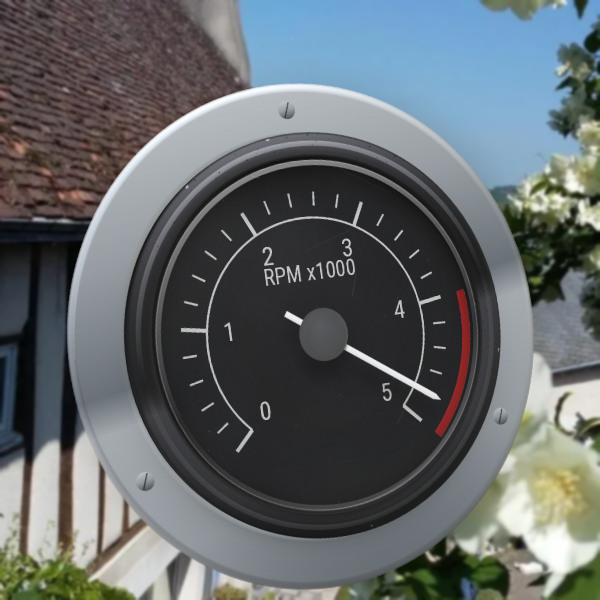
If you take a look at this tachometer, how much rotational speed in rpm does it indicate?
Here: 4800 rpm
